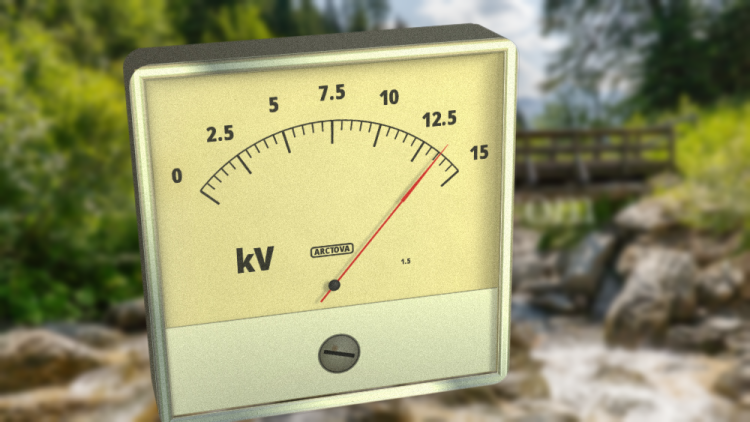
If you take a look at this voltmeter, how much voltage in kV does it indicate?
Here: 13.5 kV
